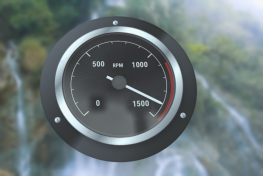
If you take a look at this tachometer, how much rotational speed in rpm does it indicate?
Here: 1400 rpm
